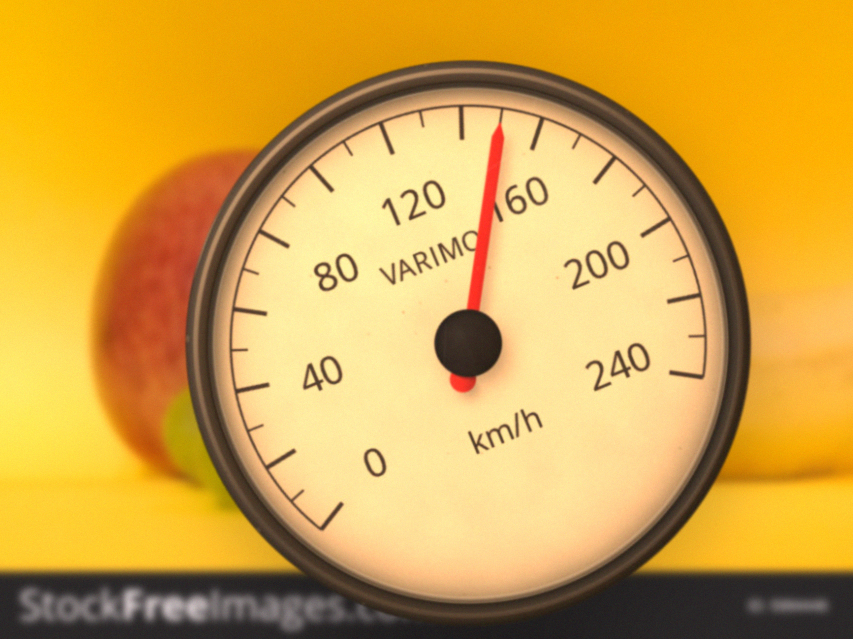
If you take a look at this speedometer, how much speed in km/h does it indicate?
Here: 150 km/h
